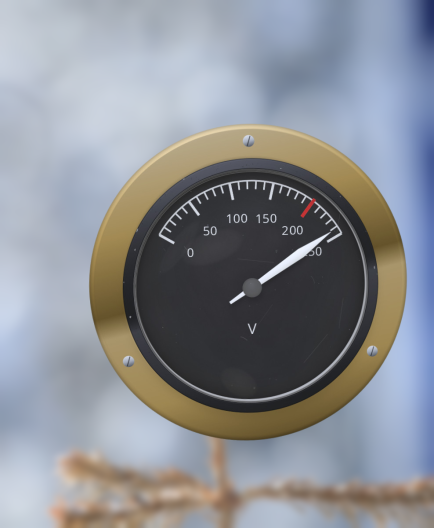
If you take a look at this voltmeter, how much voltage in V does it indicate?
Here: 240 V
